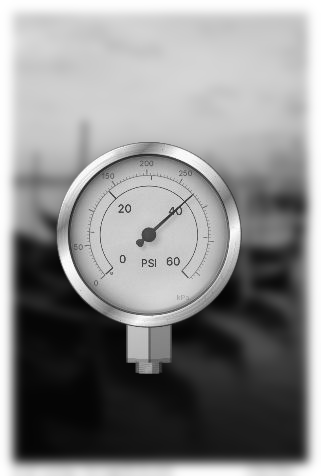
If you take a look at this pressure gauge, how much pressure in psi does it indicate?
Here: 40 psi
